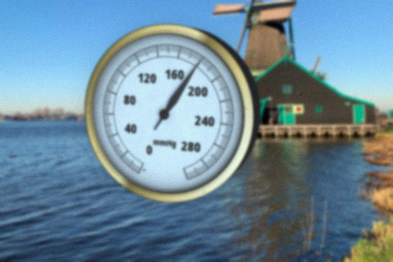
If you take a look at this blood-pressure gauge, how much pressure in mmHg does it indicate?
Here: 180 mmHg
